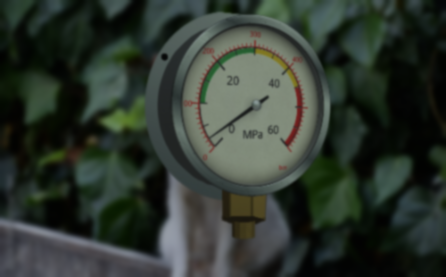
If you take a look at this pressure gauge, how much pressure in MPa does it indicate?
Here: 2.5 MPa
